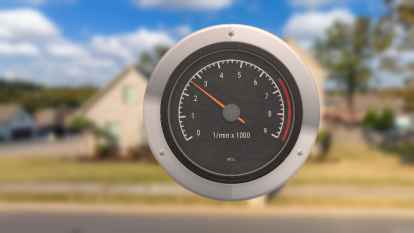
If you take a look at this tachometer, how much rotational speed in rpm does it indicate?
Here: 2600 rpm
